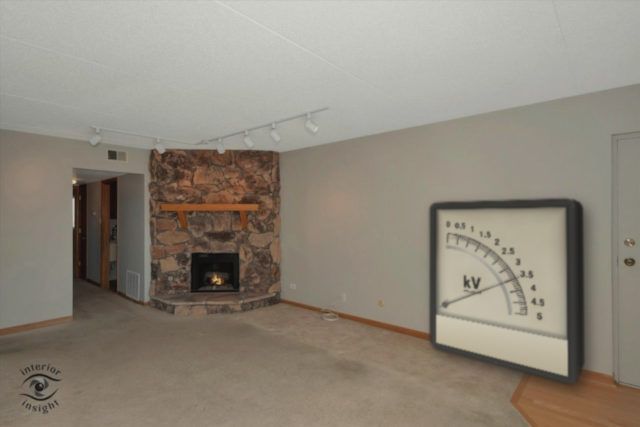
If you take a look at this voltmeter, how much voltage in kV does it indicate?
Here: 3.5 kV
